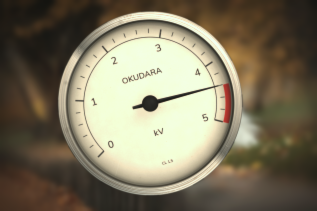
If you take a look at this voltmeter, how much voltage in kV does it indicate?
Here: 4.4 kV
